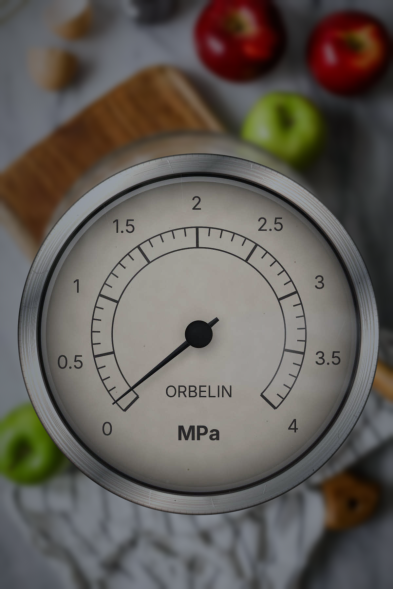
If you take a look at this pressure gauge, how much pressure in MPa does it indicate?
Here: 0.1 MPa
